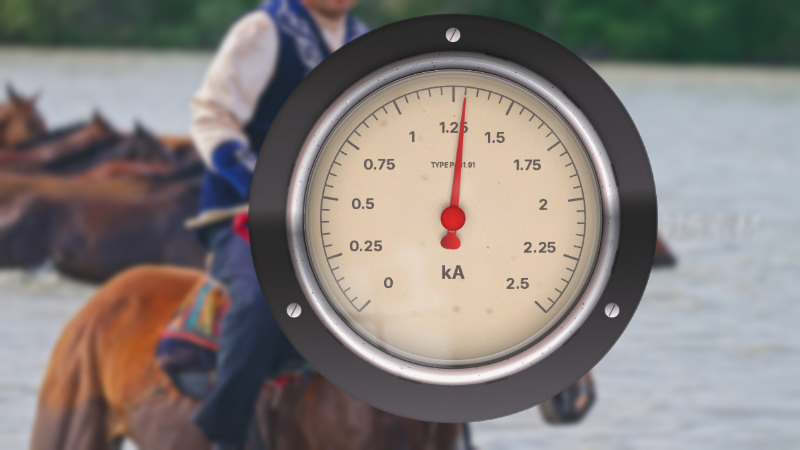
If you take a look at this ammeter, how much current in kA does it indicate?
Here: 1.3 kA
